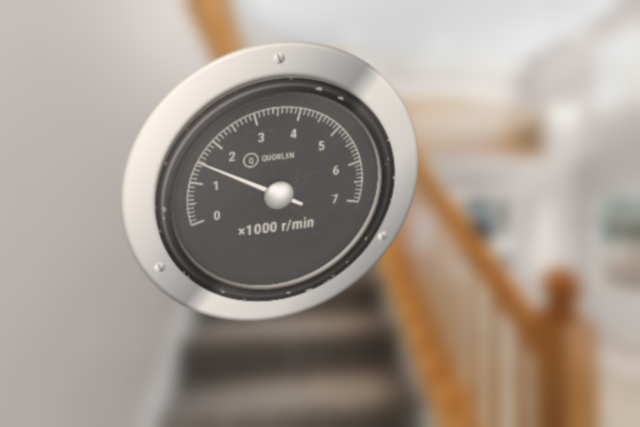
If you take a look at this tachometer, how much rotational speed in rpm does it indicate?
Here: 1500 rpm
